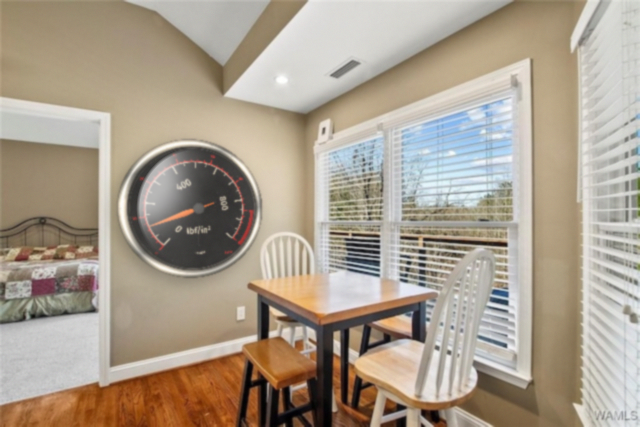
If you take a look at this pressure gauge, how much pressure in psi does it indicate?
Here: 100 psi
